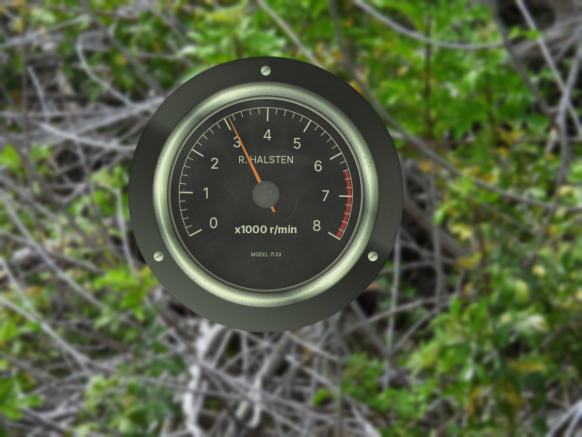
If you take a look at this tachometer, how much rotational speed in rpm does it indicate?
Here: 3100 rpm
